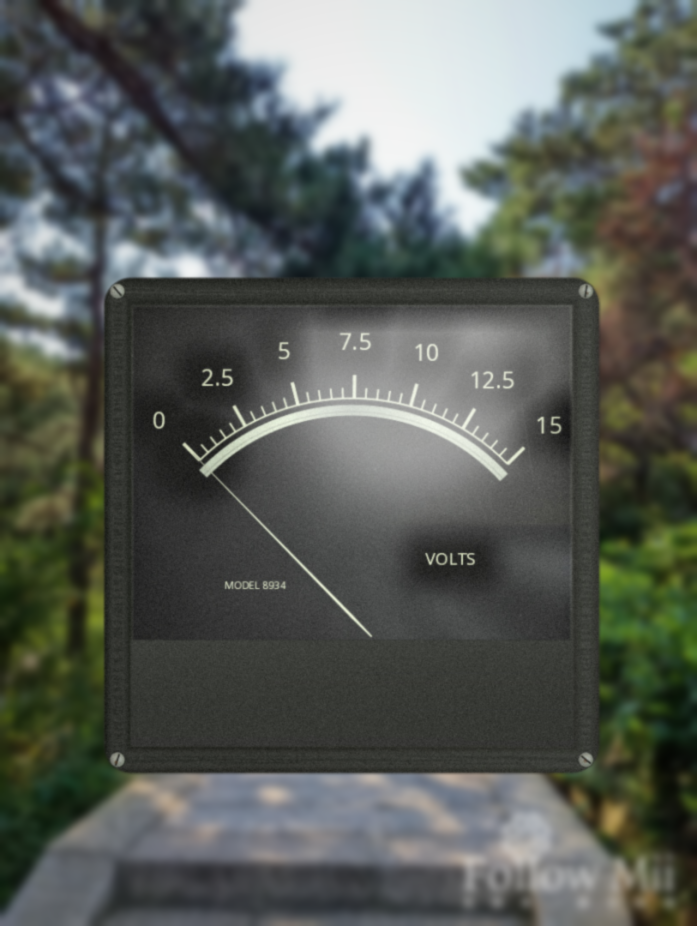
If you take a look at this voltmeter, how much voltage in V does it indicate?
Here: 0 V
